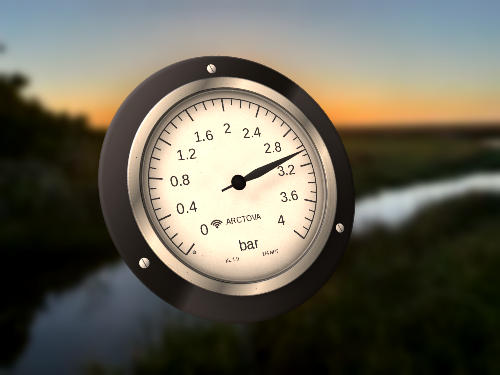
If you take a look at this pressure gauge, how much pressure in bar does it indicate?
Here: 3.05 bar
